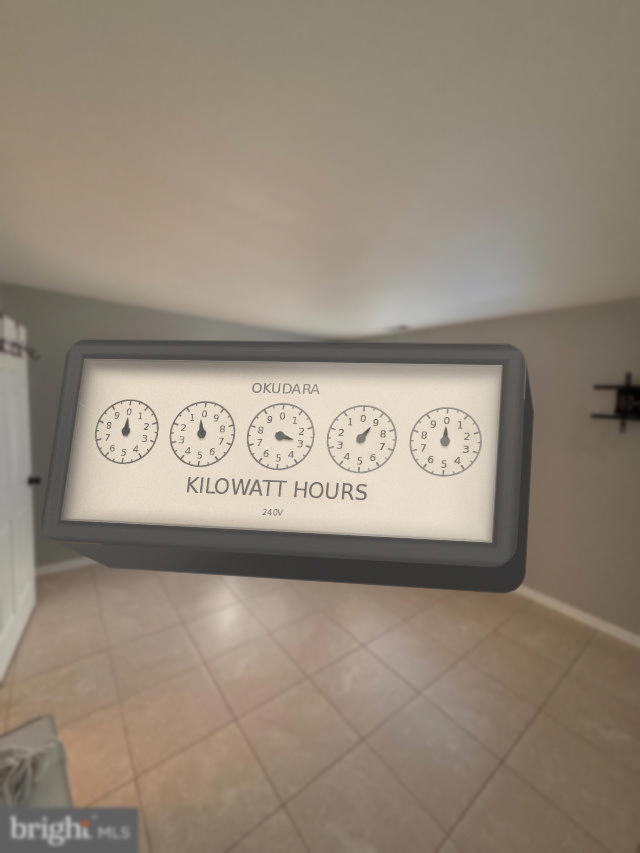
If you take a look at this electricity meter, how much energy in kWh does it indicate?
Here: 290 kWh
